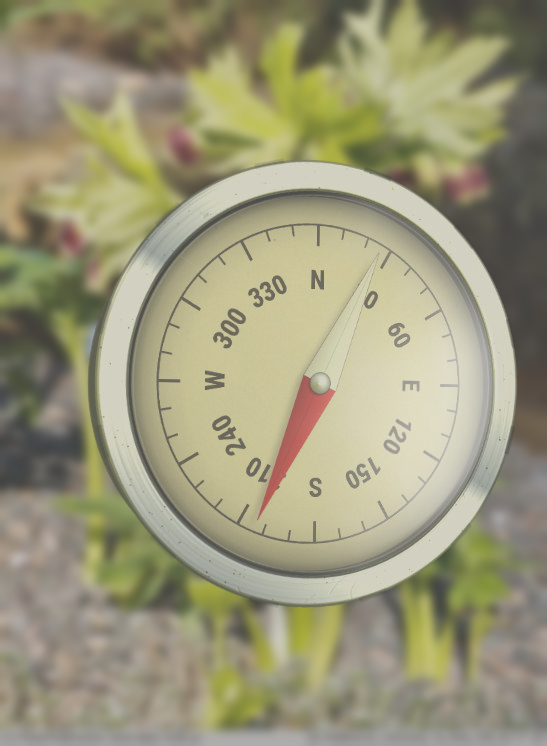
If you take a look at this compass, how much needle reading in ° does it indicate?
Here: 205 °
